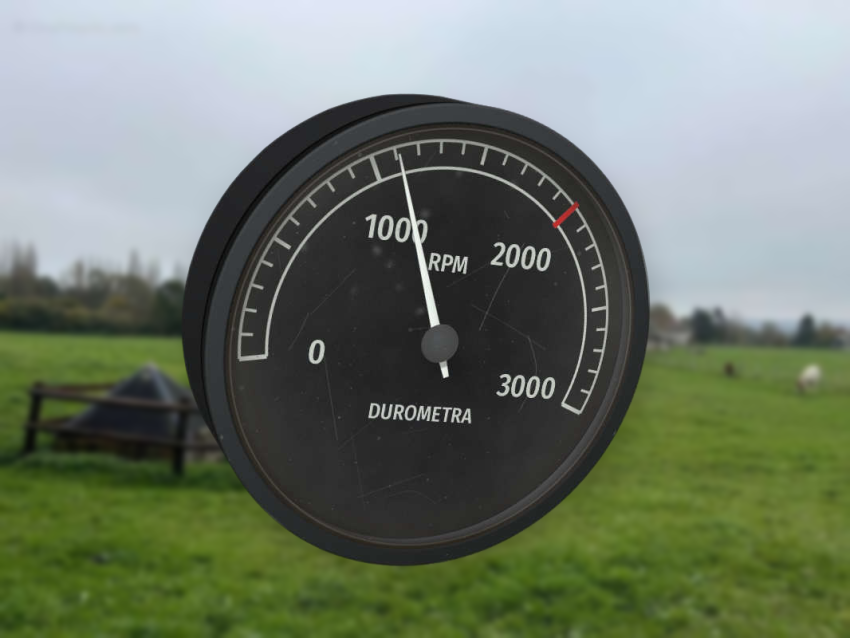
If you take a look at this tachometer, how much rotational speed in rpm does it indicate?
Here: 1100 rpm
